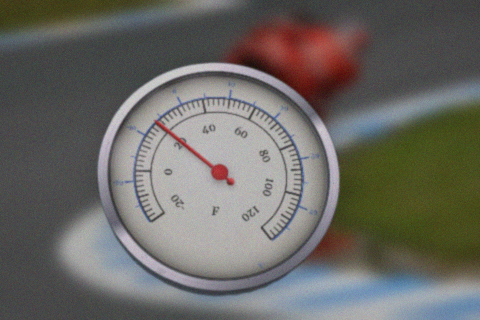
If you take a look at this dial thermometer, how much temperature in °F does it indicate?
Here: 20 °F
